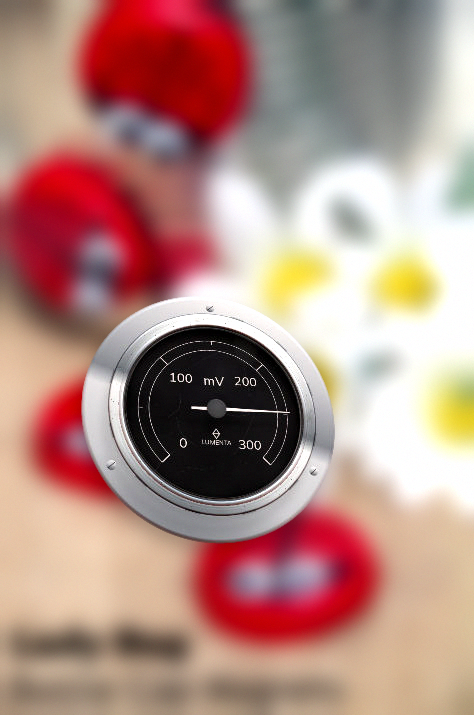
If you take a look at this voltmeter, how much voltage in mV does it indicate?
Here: 250 mV
